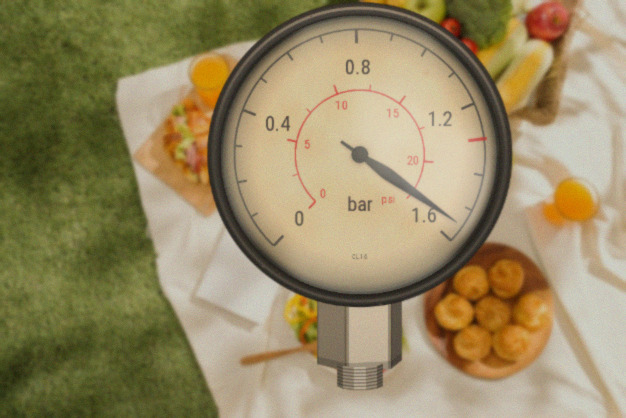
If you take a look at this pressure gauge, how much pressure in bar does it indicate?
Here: 1.55 bar
